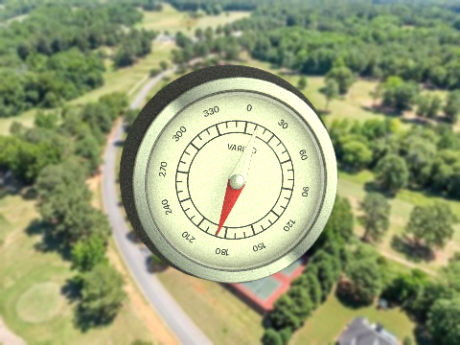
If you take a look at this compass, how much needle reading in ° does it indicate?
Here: 190 °
